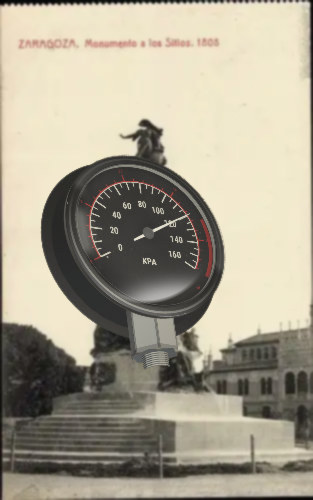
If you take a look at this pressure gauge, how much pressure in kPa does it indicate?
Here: 120 kPa
